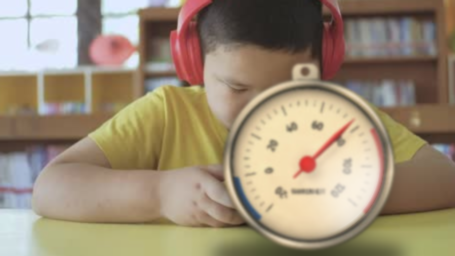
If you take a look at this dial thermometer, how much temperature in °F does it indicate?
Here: 76 °F
